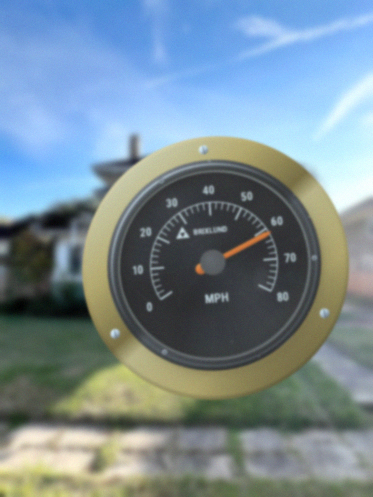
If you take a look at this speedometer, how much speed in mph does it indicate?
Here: 62 mph
